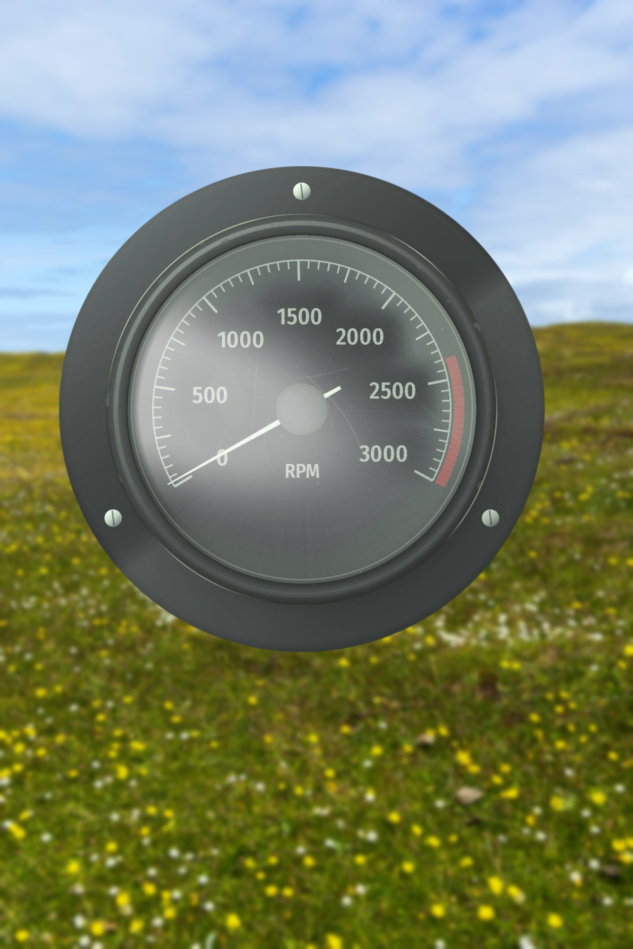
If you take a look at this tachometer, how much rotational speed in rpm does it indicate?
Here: 25 rpm
